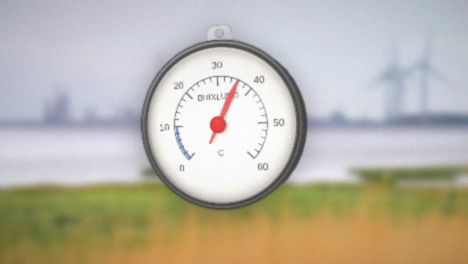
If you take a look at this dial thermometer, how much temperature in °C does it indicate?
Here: 36 °C
